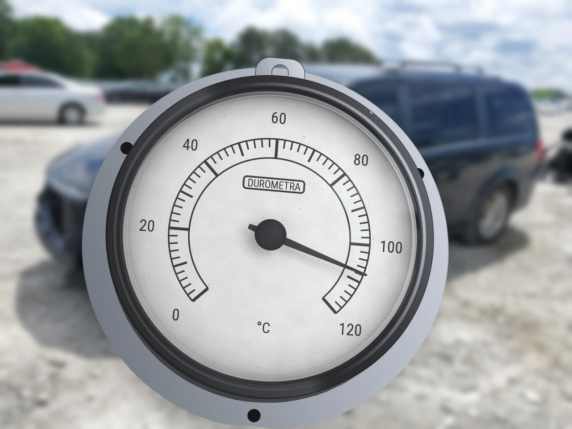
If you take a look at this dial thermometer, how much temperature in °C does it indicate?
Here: 108 °C
